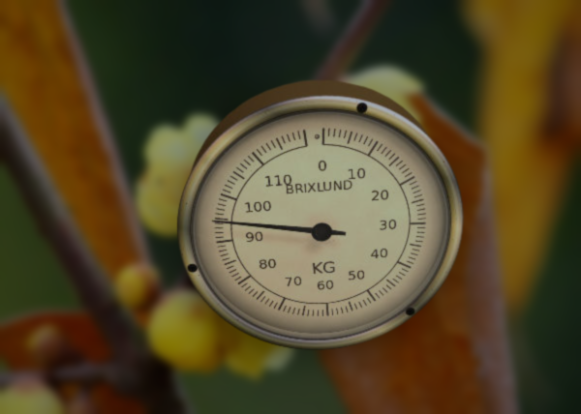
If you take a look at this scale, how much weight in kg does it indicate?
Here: 95 kg
